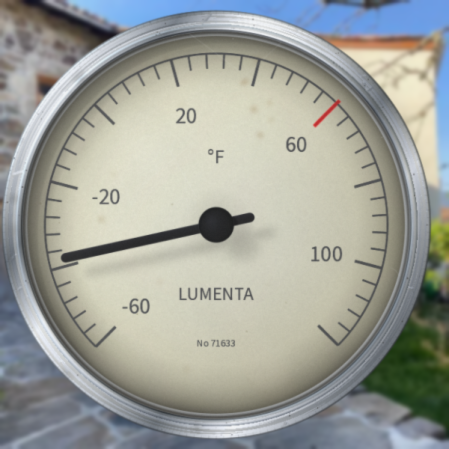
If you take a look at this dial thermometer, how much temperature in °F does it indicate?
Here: -38 °F
